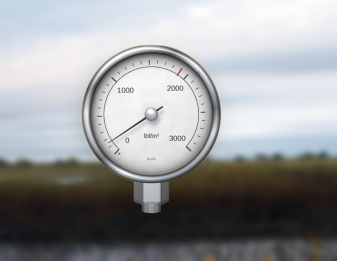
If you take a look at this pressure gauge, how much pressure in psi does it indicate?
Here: 150 psi
